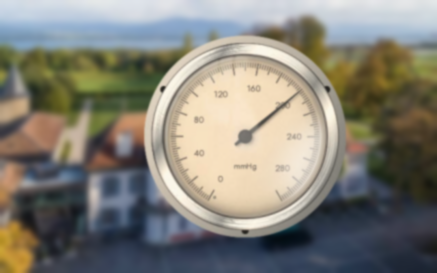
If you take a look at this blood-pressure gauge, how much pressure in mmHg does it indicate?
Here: 200 mmHg
